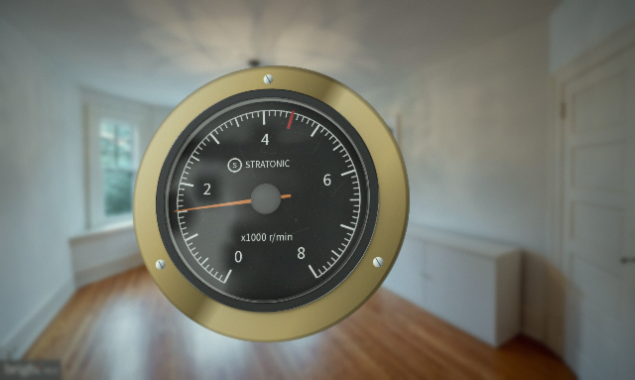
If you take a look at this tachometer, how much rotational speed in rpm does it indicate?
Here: 1500 rpm
